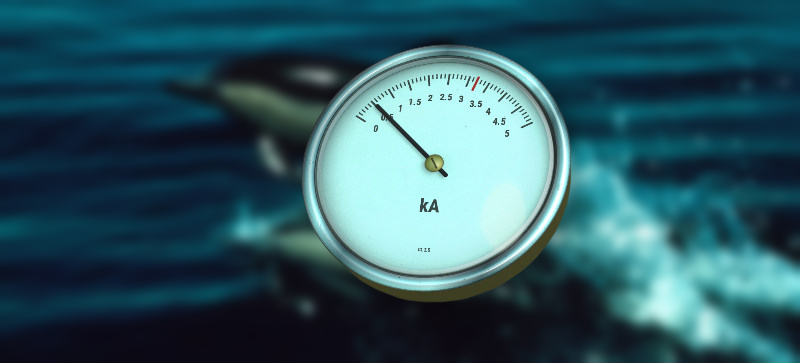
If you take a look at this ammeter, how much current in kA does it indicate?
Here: 0.5 kA
